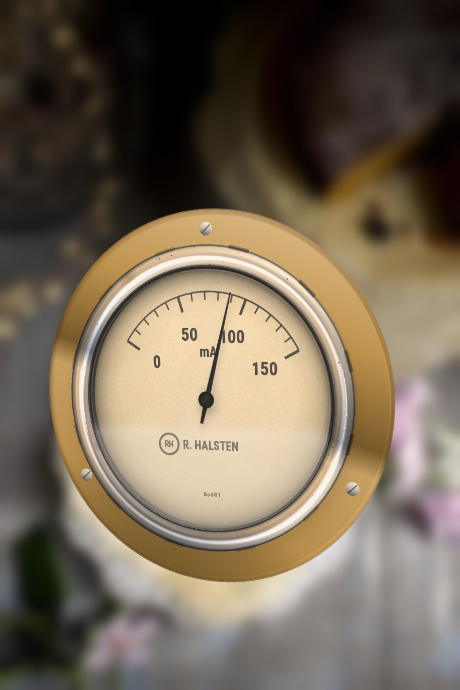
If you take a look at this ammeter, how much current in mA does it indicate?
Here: 90 mA
